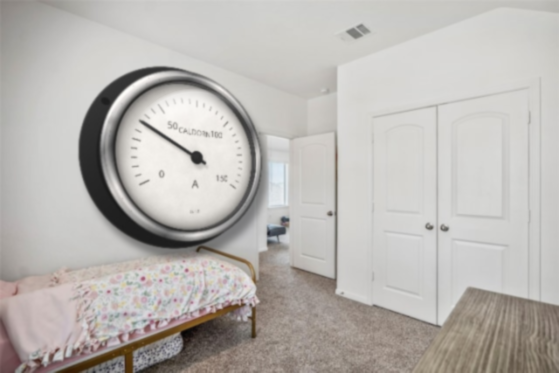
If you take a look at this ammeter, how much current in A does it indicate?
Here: 35 A
